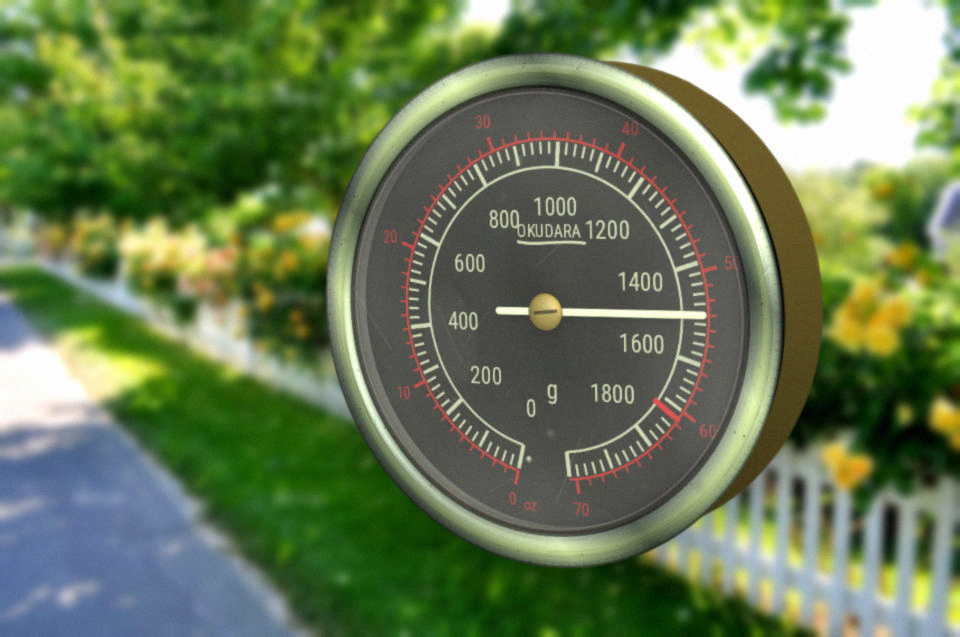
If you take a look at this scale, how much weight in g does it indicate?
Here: 1500 g
